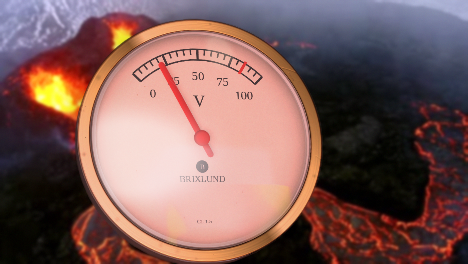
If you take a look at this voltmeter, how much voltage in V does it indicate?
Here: 20 V
